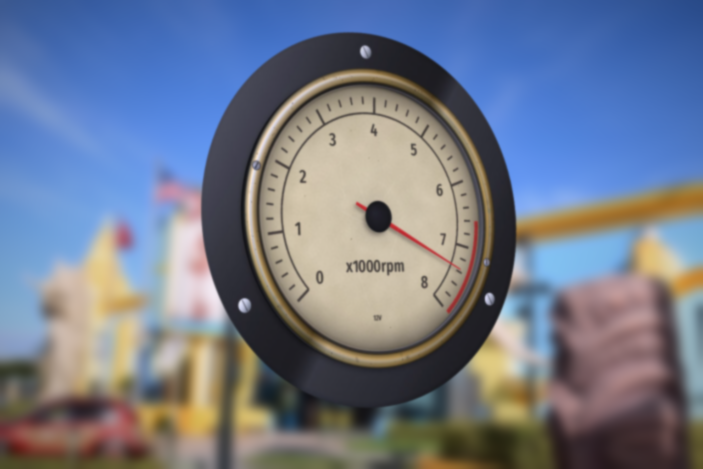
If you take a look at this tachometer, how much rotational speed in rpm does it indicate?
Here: 7400 rpm
